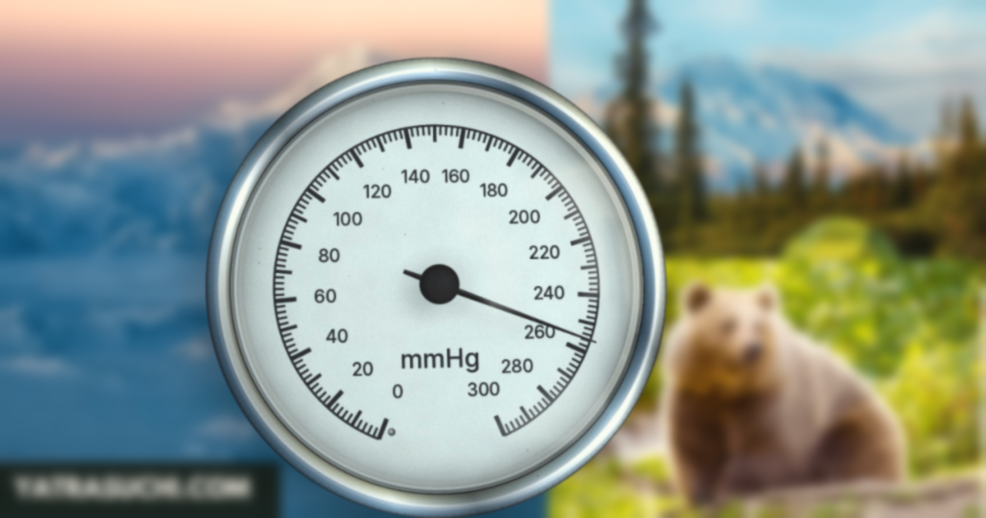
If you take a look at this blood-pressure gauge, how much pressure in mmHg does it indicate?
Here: 256 mmHg
